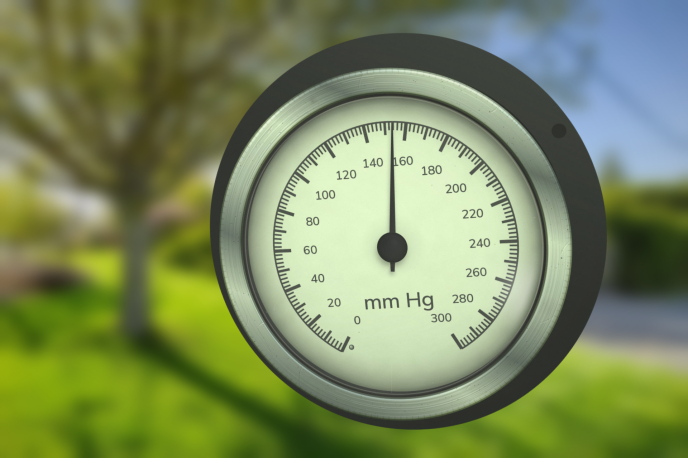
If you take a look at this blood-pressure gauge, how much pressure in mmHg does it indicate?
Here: 154 mmHg
